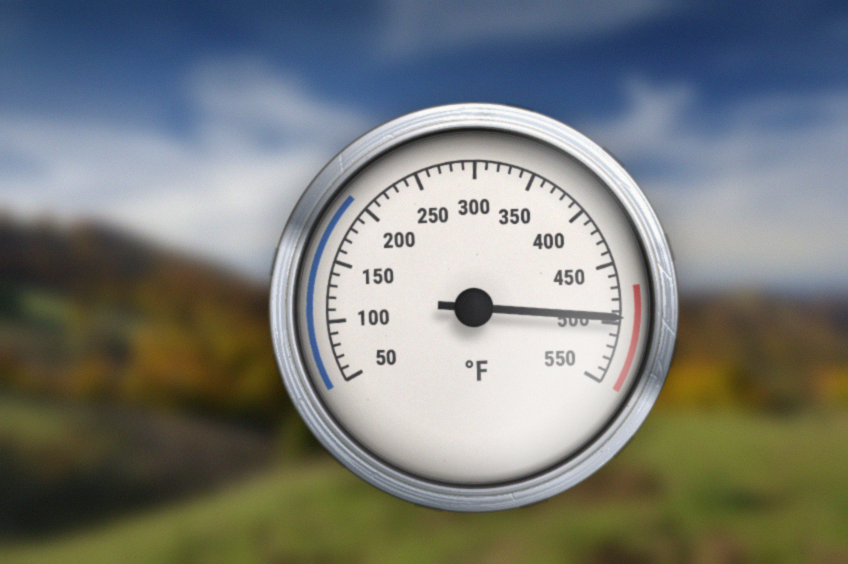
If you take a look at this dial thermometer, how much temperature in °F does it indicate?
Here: 495 °F
